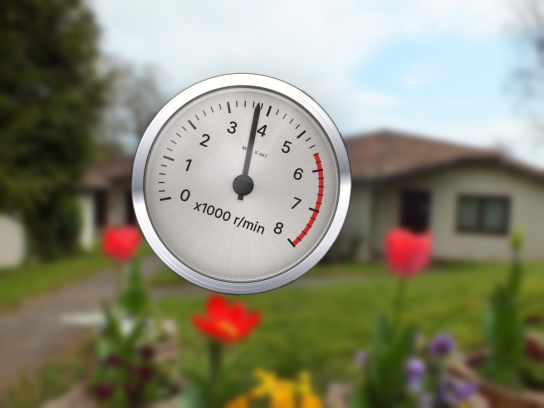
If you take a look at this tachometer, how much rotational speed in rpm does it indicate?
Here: 3700 rpm
